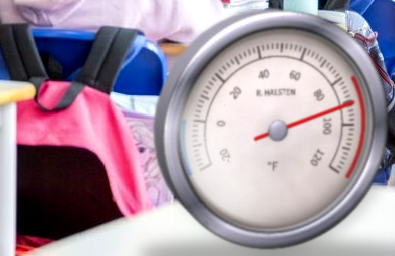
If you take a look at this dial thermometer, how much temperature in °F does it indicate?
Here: 90 °F
